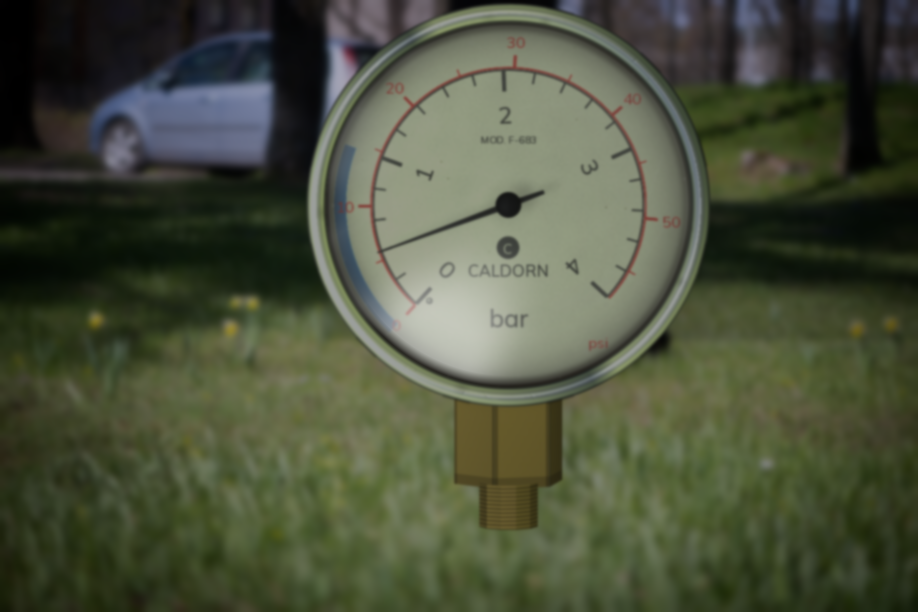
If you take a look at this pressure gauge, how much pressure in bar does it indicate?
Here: 0.4 bar
